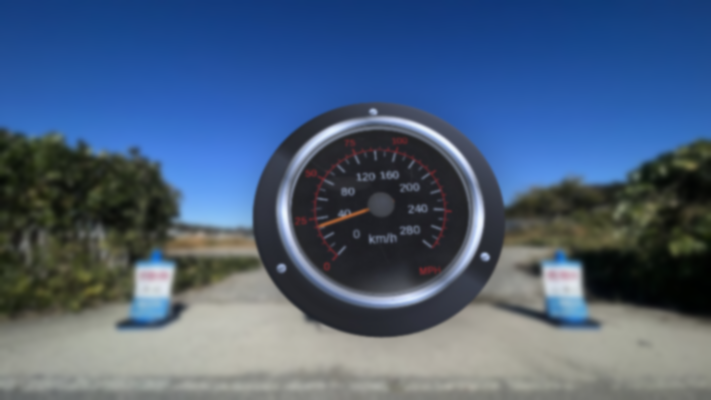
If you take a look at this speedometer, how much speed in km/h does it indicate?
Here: 30 km/h
